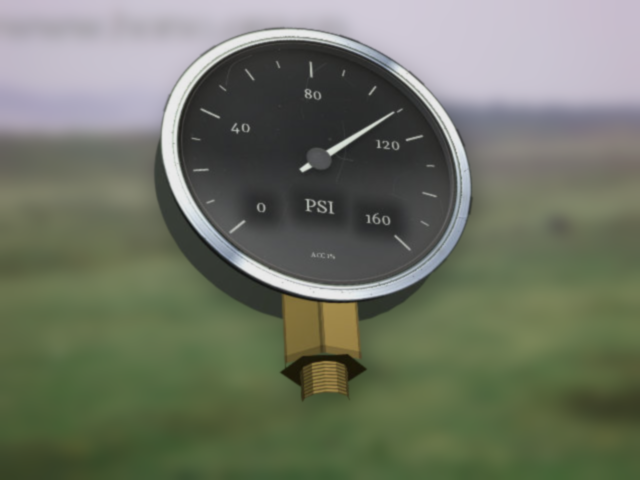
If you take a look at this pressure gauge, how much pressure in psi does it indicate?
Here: 110 psi
